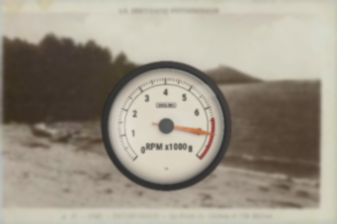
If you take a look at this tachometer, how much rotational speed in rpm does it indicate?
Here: 7000 rpm
